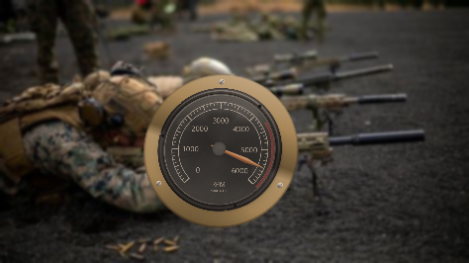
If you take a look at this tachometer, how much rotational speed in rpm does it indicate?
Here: 5500 rpm
